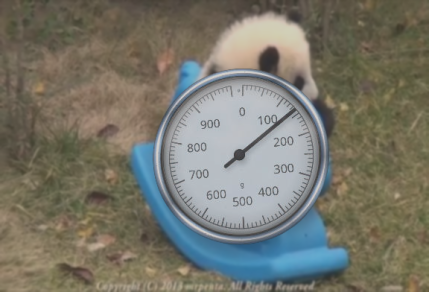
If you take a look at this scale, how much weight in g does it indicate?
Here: 140 g
